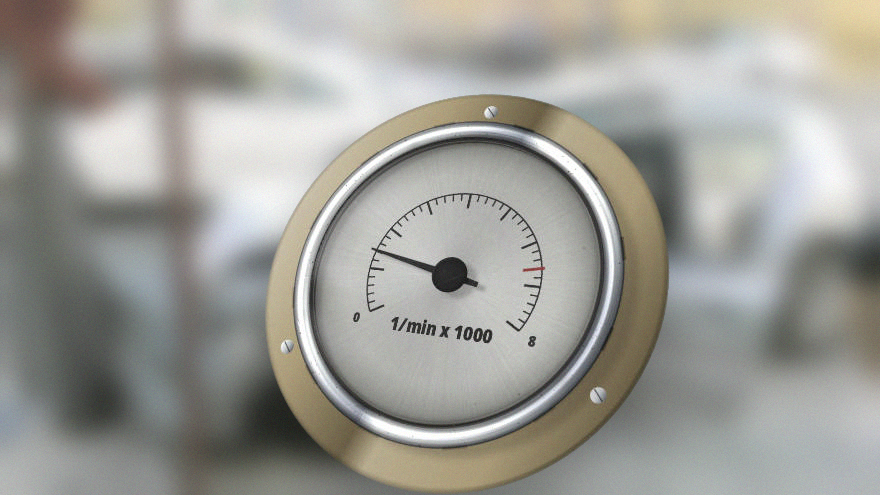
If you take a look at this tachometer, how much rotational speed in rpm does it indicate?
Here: 1400 rpm
